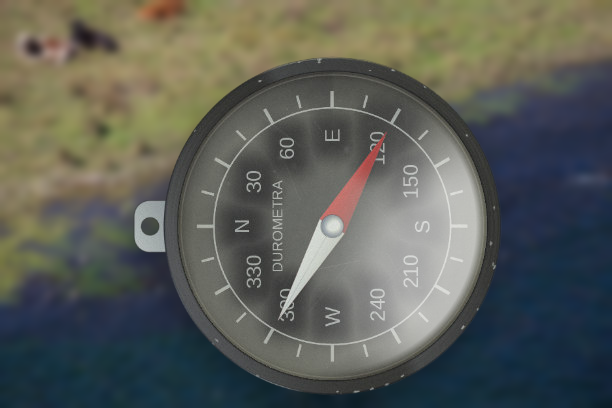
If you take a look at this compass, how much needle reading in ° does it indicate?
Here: 120 °
